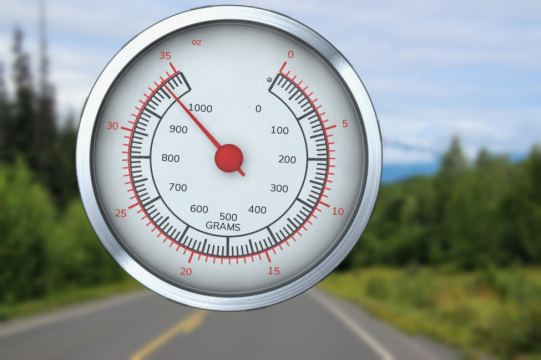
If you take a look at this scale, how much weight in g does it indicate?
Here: 960 g
